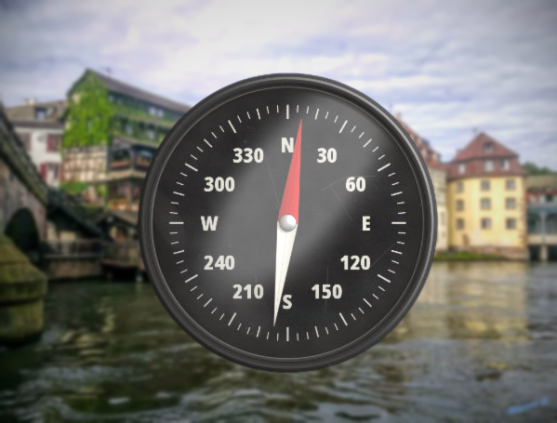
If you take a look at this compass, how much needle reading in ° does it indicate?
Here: 7.5 °
